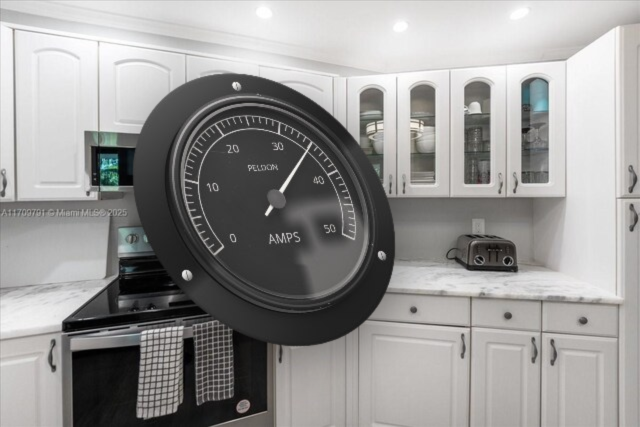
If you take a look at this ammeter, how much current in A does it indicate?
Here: 35 A
